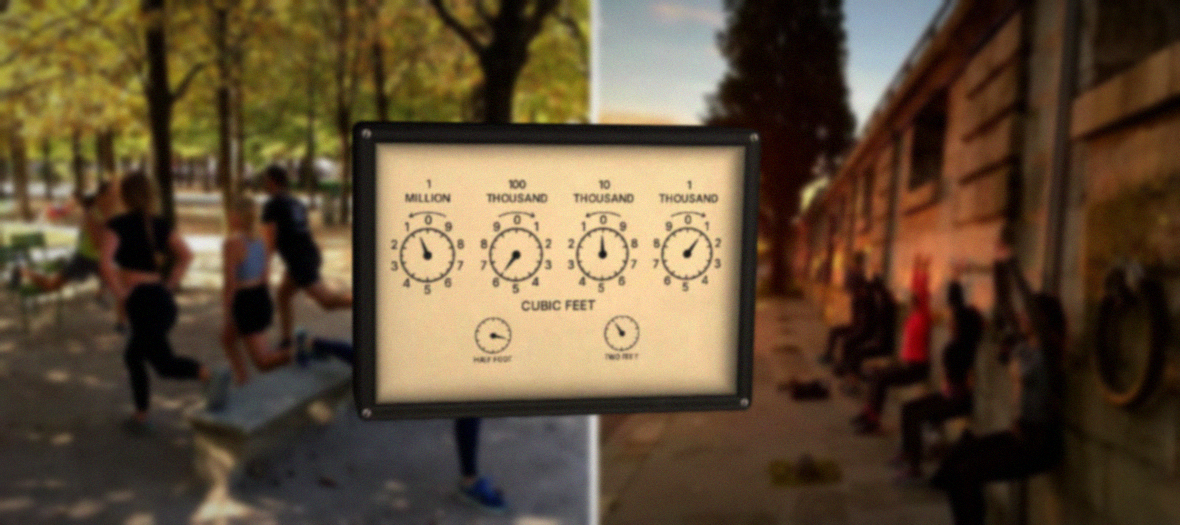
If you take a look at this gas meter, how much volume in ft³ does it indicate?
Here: 60100 ft³
